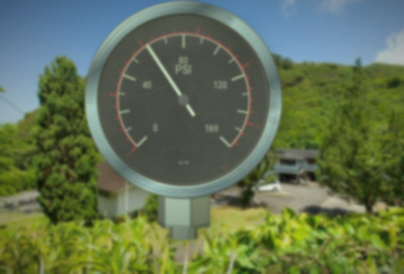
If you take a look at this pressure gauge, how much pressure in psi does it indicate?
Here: 60 psi
